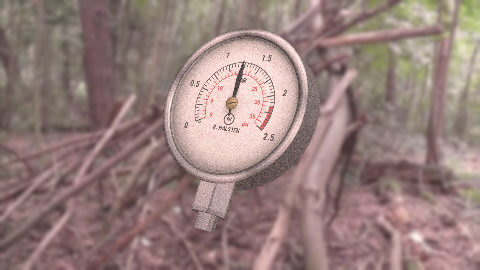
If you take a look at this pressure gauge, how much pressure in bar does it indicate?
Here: 1.25 bar
